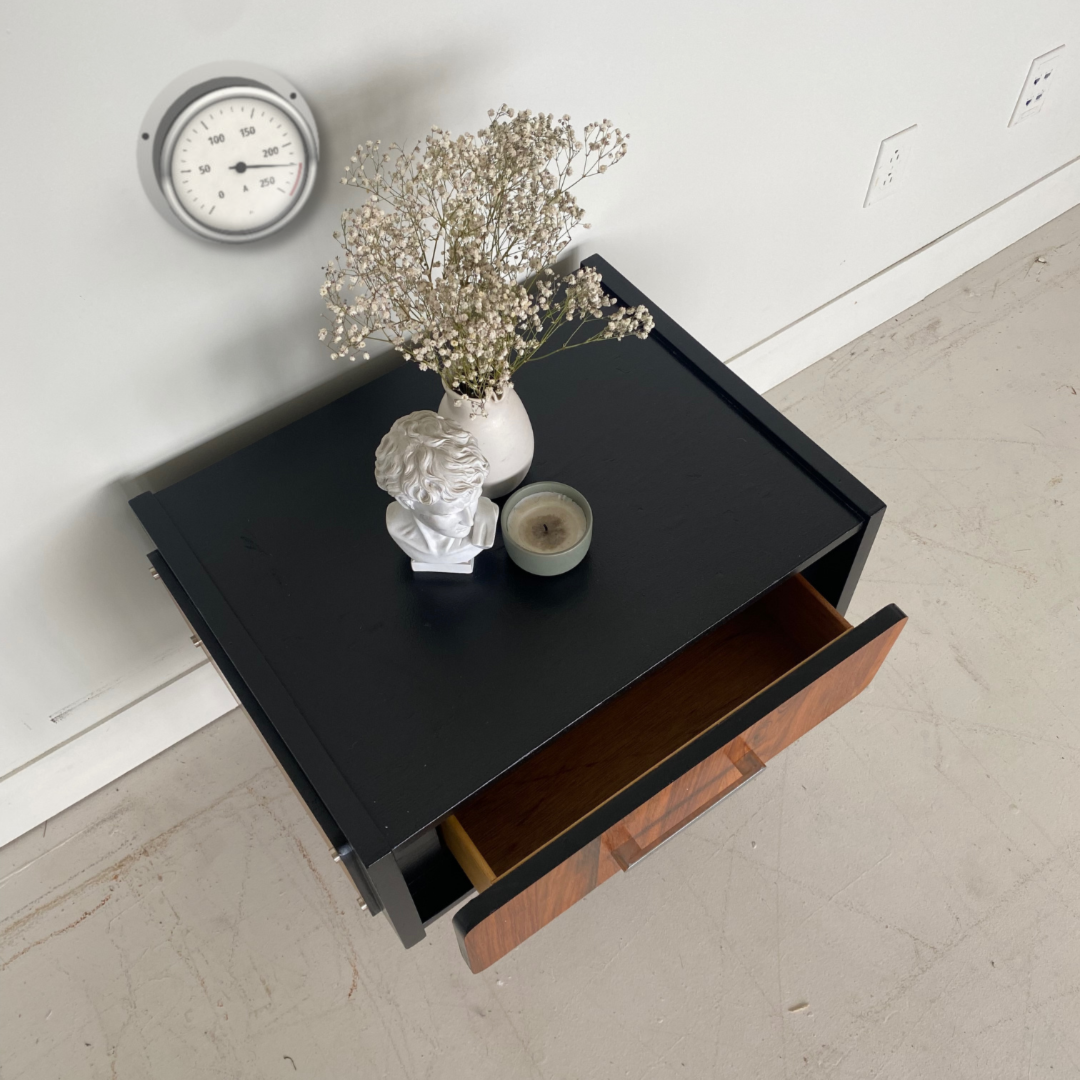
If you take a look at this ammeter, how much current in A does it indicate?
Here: 220 A
